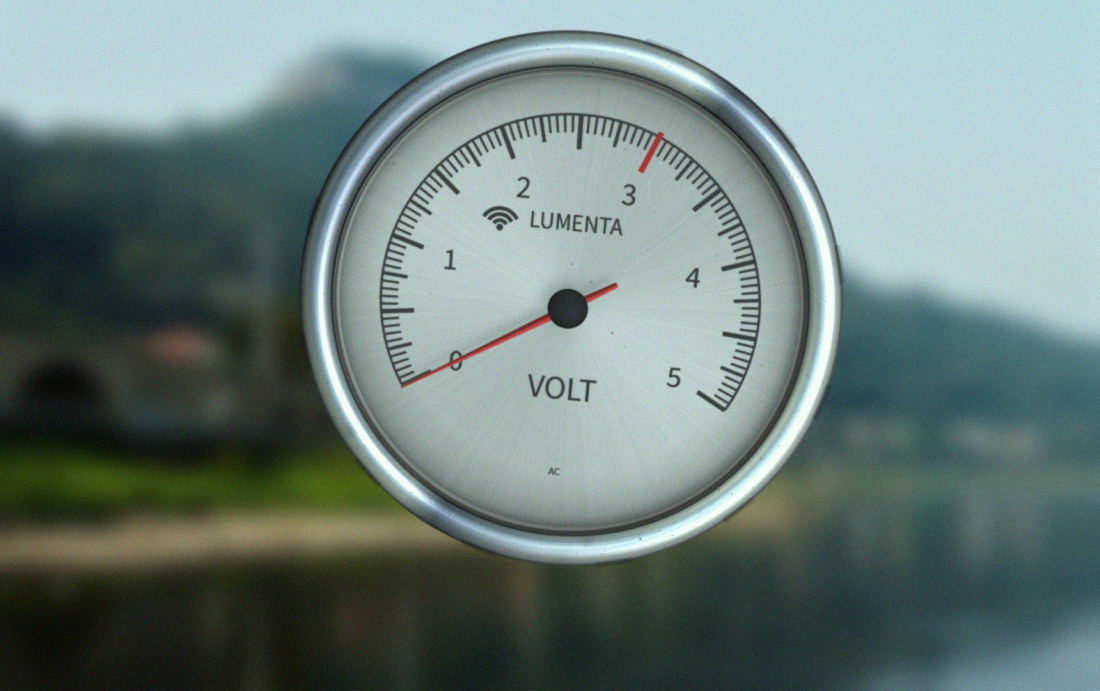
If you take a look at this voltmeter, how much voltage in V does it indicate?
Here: 0 V
